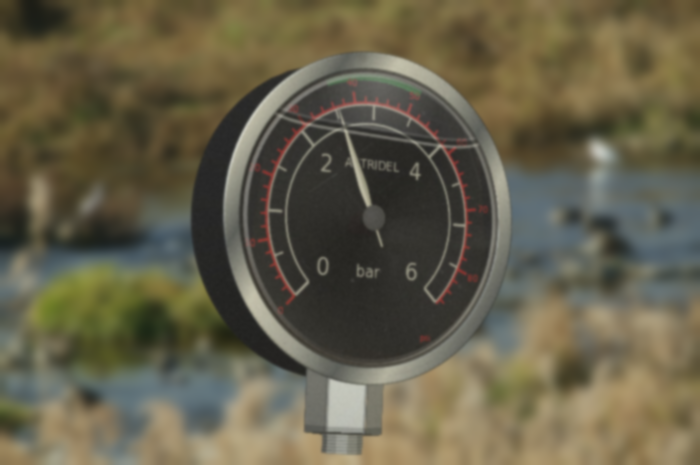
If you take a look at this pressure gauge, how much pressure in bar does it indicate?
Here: 2.5 bar
